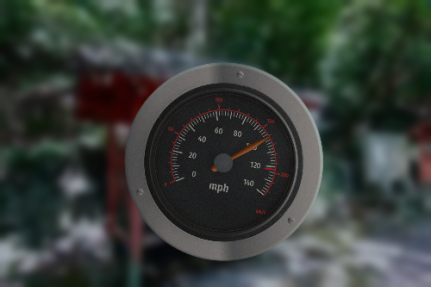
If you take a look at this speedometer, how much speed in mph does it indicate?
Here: 100 mph
